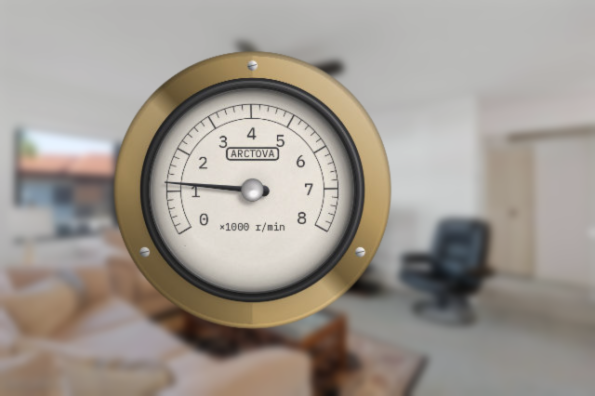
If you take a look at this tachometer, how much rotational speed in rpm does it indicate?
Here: 1200 rpm
